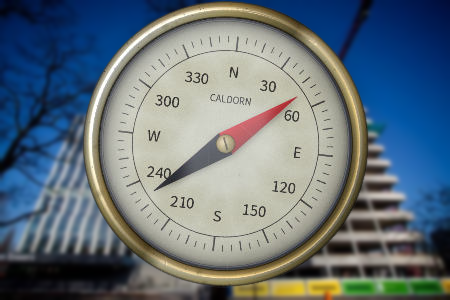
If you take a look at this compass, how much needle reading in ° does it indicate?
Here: 50 °
